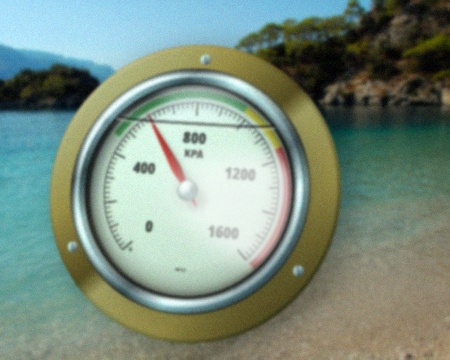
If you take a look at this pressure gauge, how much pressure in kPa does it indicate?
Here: 600 kPa
